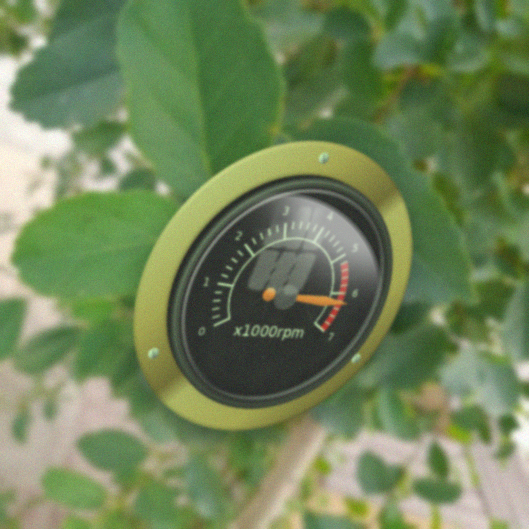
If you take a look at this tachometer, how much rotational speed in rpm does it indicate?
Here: 6200 rpm
